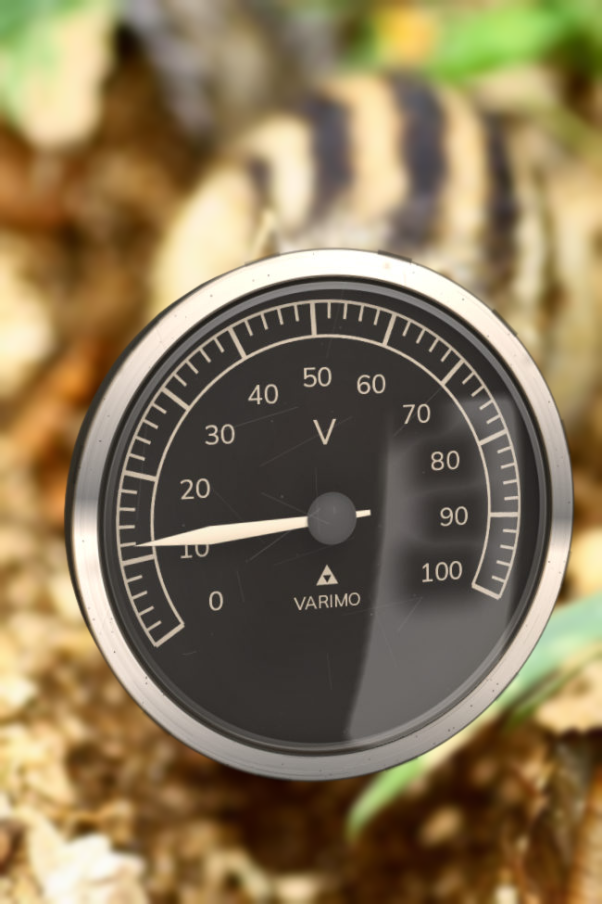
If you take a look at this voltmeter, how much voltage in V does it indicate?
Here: 12 V
